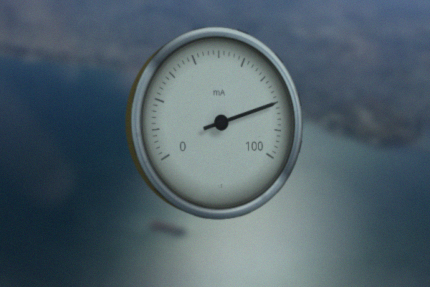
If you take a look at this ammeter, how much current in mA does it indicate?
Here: 80 mA
